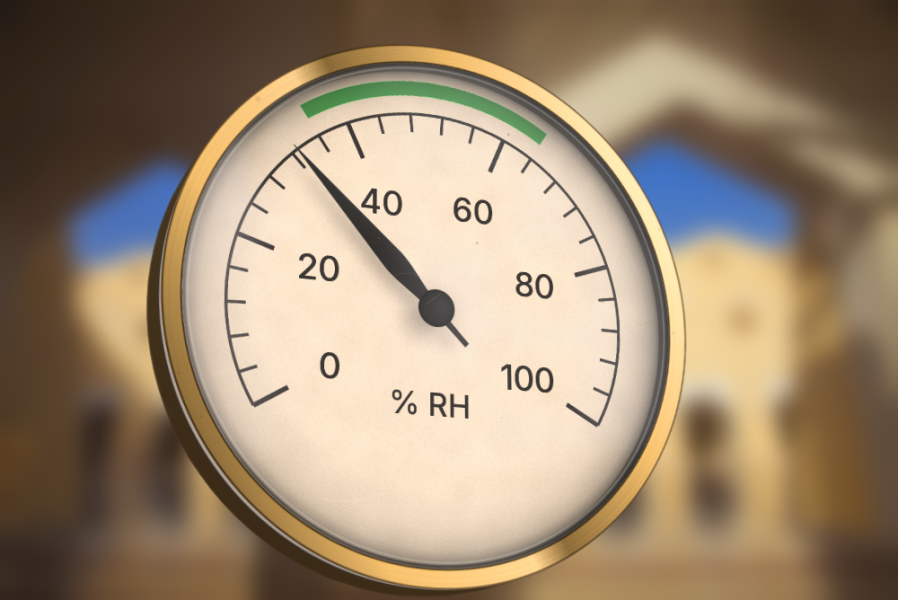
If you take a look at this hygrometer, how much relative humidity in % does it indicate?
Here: 32 %
